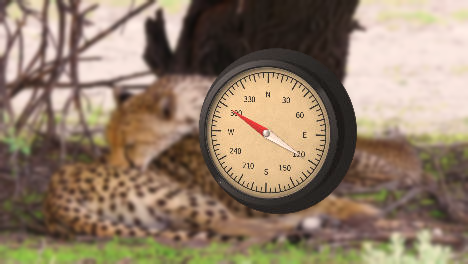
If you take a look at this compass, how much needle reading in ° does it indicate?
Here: 300 °
